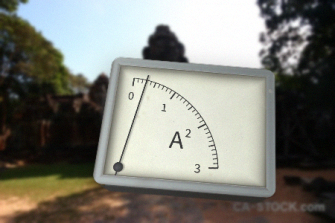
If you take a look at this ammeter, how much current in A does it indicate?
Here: 0.3 A
